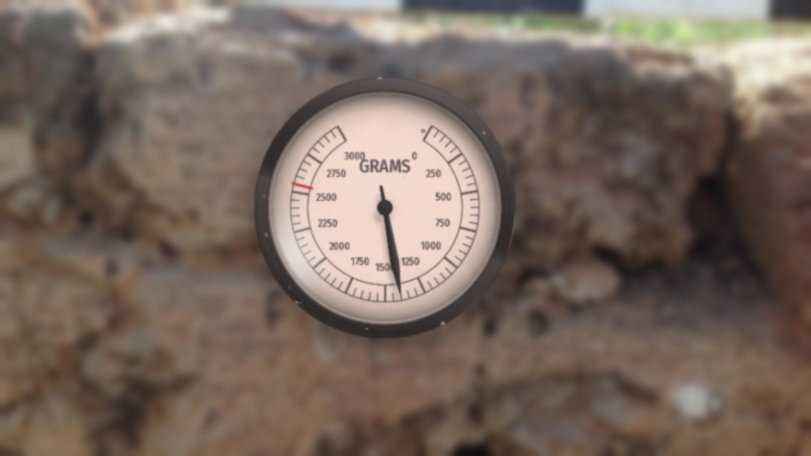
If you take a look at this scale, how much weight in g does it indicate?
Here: 1400 g
